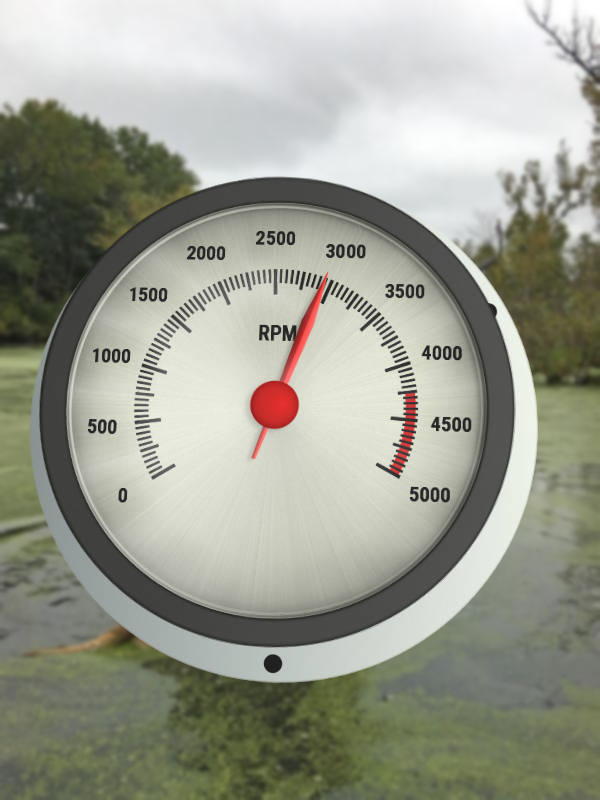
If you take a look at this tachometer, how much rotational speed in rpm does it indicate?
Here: 2950 rpm
